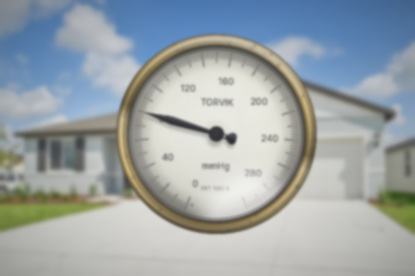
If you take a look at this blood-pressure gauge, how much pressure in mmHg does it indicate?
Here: 80 mmHg
